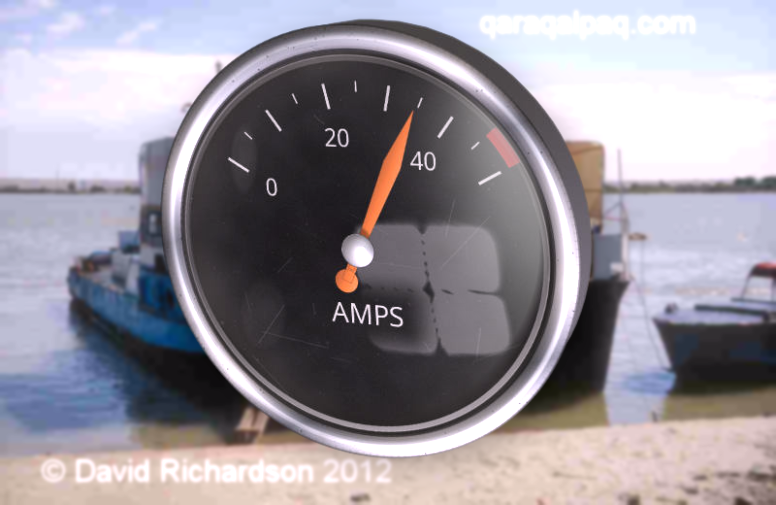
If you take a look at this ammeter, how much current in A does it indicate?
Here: 35 A
